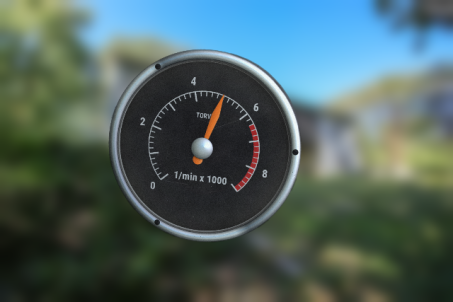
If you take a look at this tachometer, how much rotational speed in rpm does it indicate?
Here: 5000 rpm
